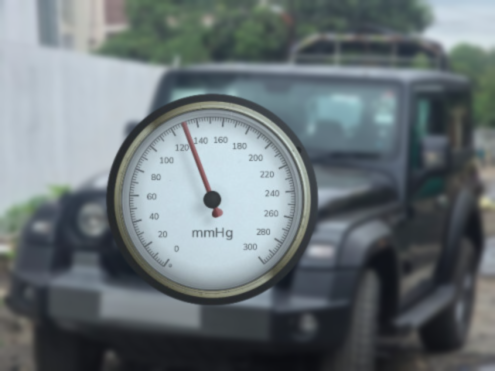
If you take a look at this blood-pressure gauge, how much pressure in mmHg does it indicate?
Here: 130 mmHg
